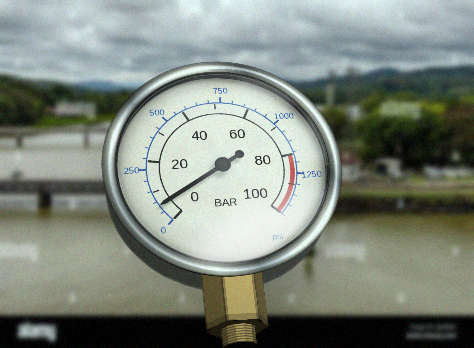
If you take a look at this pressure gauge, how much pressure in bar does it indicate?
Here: 5 bar
